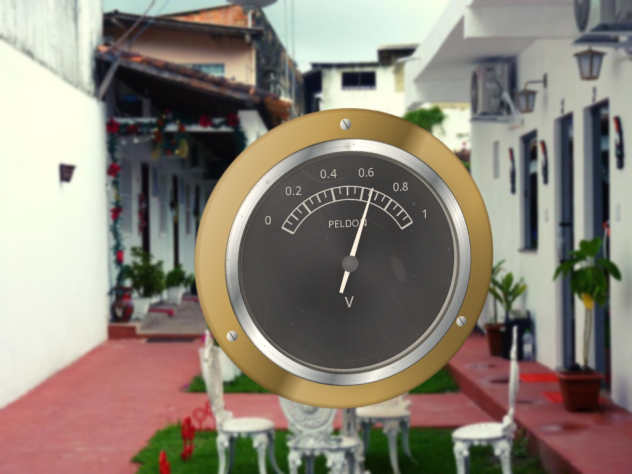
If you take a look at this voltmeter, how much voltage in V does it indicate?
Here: 0.65 V
